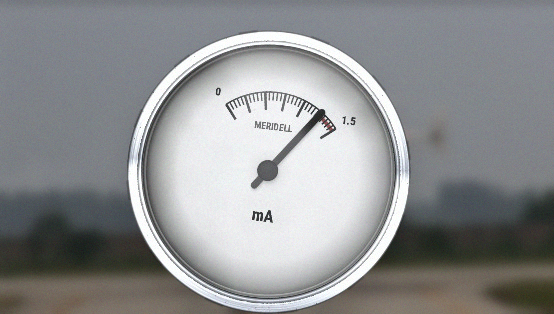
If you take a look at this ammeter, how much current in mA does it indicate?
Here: 1.25 mA
